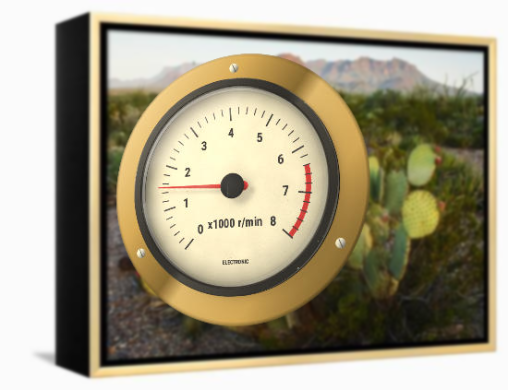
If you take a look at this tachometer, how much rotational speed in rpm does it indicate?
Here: 1500 rpm
